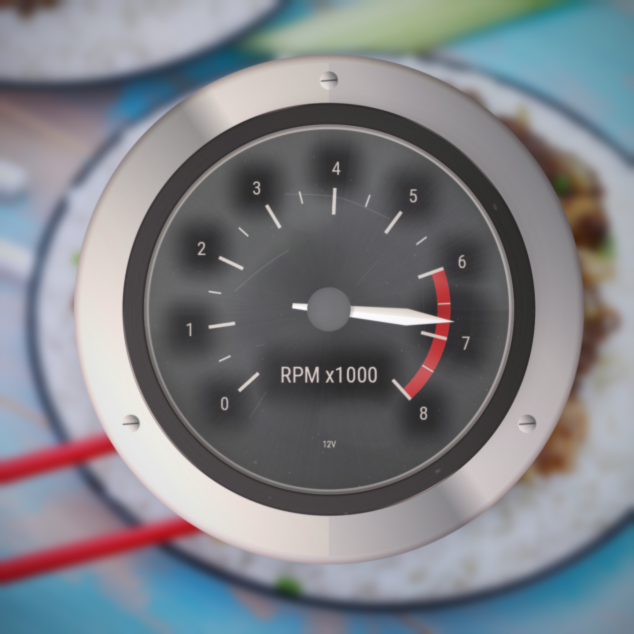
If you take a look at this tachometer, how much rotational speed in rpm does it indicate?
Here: 6750 rpm
